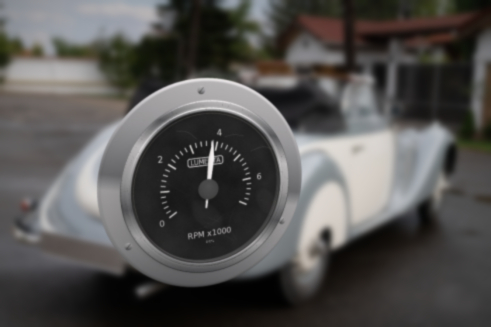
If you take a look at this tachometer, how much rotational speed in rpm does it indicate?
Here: 3800 rpm
